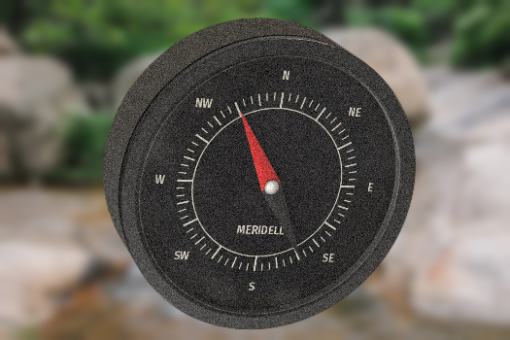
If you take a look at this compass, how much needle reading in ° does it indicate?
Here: 330 °
